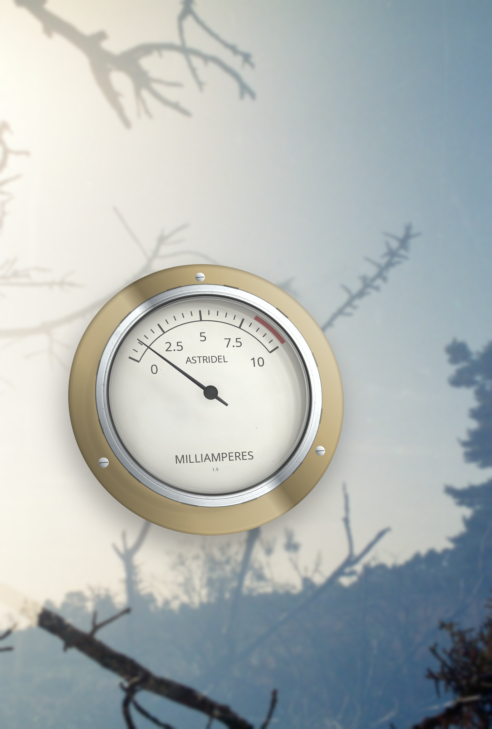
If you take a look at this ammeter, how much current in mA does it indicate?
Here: 1 mA
